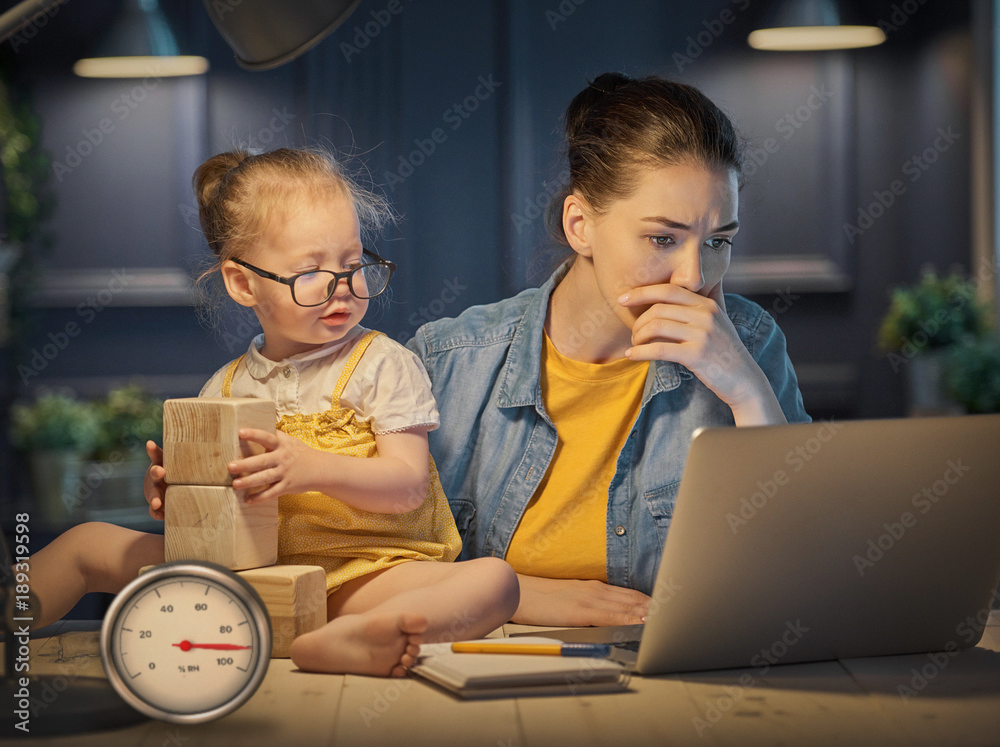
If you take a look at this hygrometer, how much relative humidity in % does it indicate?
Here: 90 %
